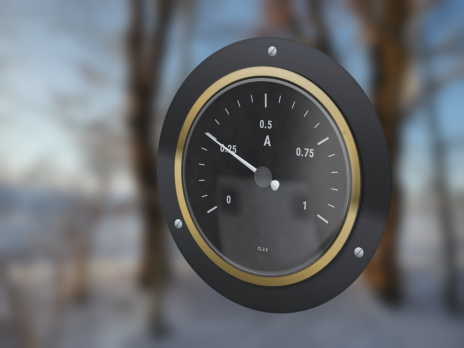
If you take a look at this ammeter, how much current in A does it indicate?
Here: 0.25 A
